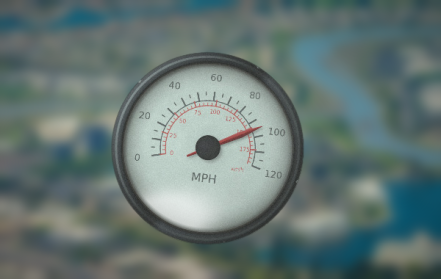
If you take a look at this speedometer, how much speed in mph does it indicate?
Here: 95 mph
